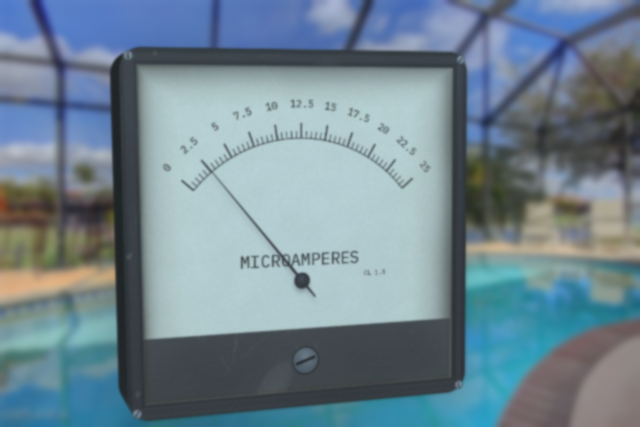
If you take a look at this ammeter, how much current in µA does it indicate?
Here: 2.5 µA
